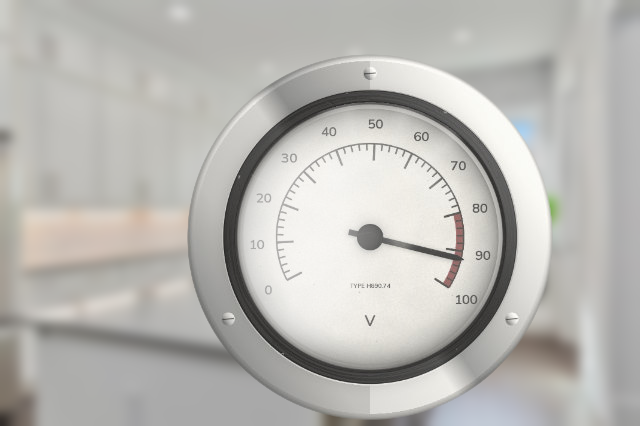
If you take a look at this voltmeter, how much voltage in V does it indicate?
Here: 92 V
